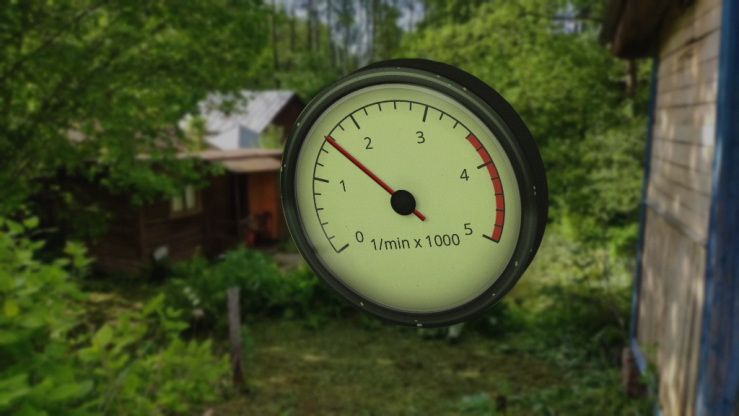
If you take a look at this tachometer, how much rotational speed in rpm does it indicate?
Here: 1600 rpm
